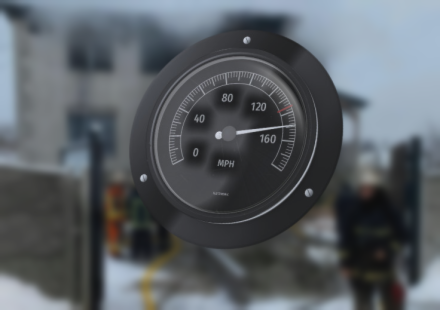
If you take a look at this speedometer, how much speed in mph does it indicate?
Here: 150 mph
